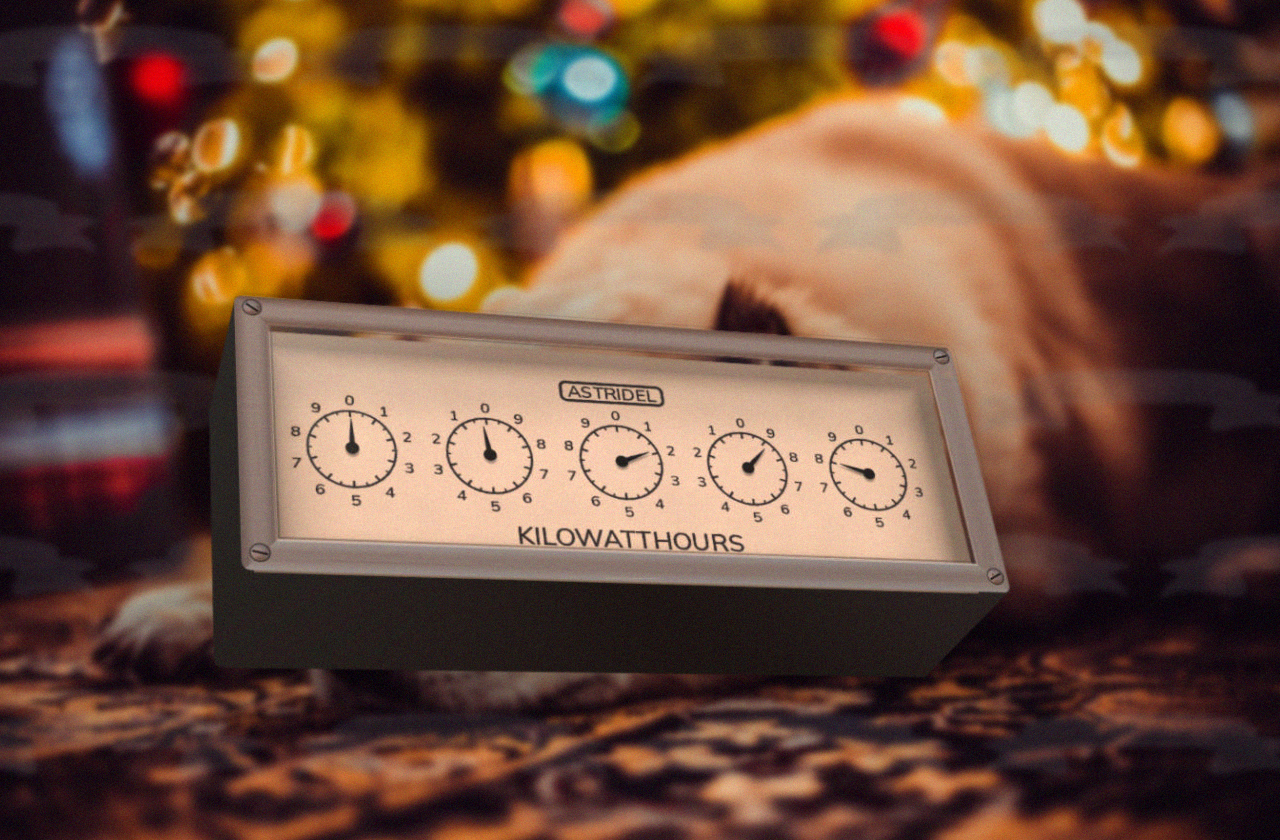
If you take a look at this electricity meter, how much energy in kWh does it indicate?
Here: 188 kWh
